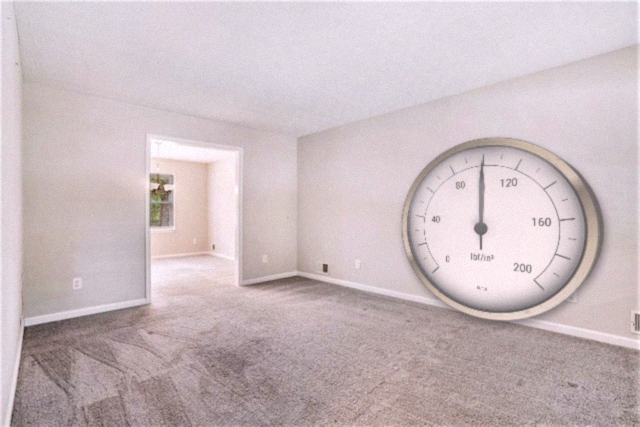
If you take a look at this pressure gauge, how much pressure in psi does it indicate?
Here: 100 psi
